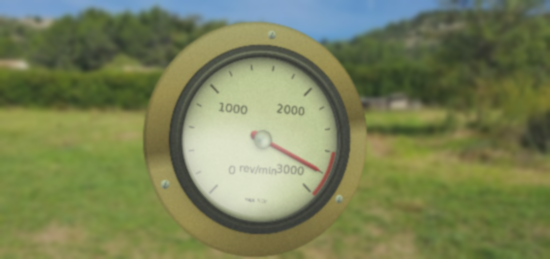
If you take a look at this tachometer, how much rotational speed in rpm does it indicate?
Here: 2800 rpm
